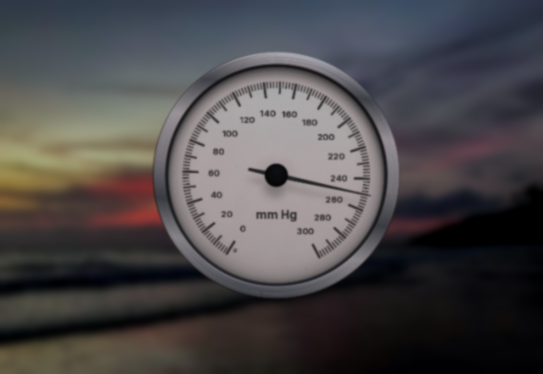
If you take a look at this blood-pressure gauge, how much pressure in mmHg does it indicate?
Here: 250 mmHg
